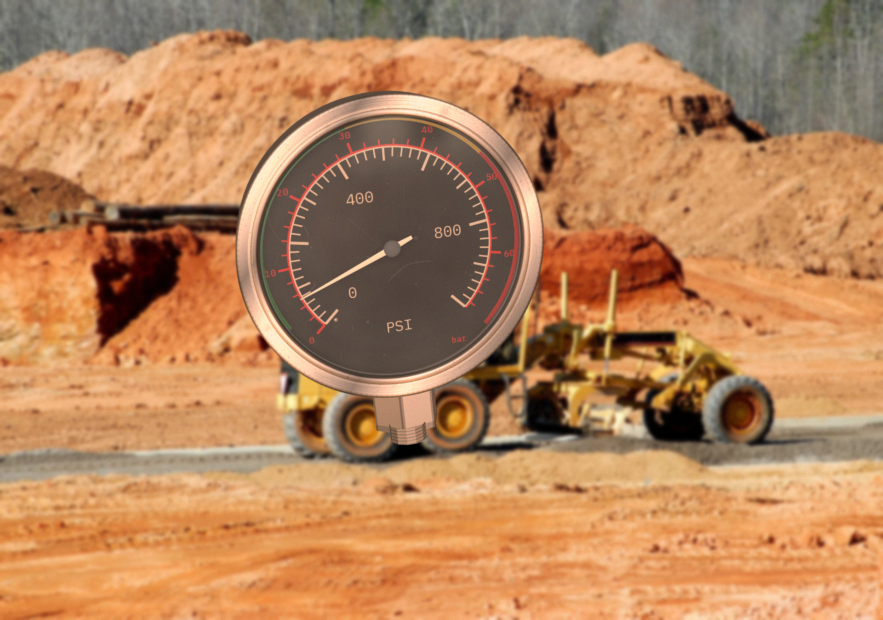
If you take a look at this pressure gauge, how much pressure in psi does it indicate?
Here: 80 psi
